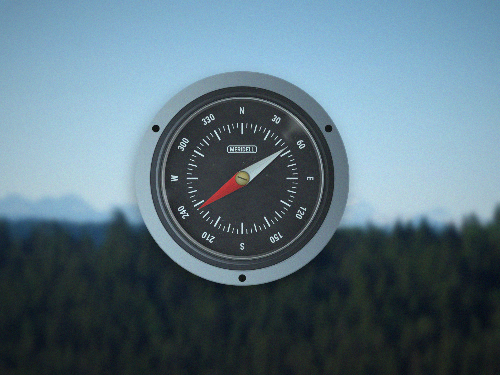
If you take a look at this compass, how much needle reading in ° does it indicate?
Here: 235 °
